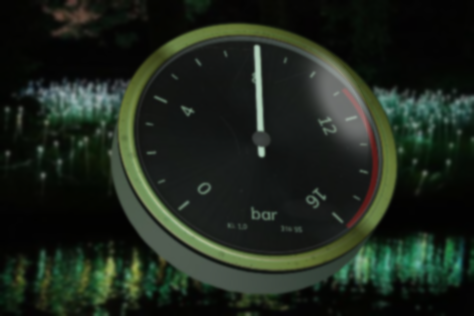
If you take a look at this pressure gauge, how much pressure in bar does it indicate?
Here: 8 bar
